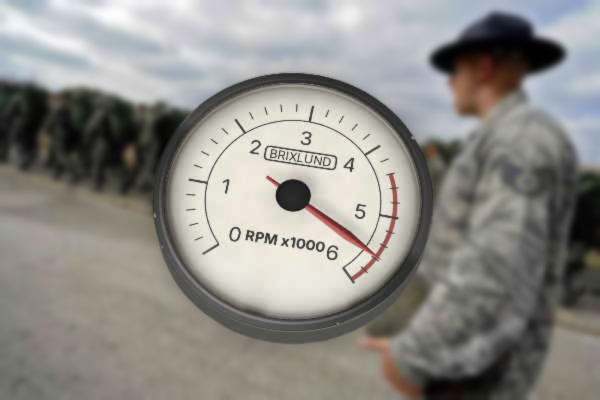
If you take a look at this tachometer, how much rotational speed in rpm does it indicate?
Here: 5600 rpm
